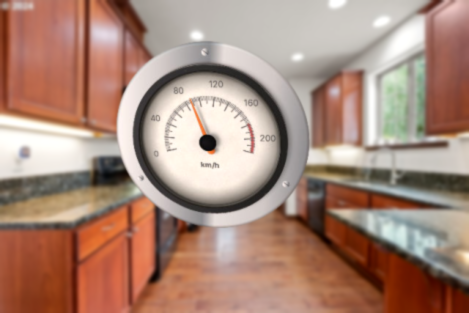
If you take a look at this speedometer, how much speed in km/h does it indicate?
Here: 90 km/h
